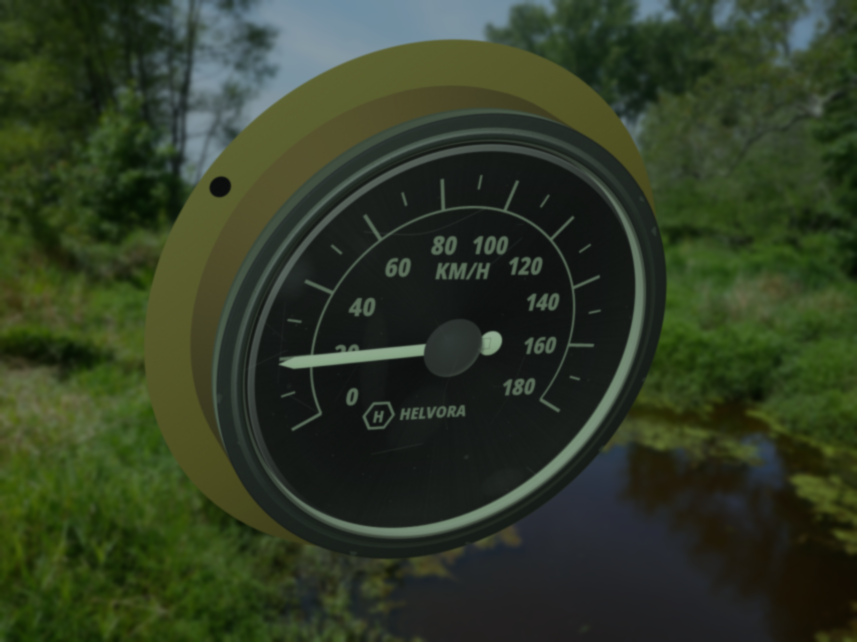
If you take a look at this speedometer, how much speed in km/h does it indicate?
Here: 20 km/h
